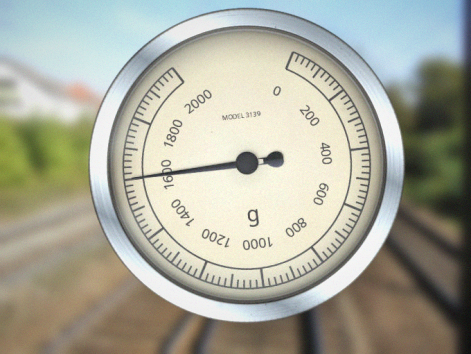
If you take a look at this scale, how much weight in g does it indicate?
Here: 1600 g
